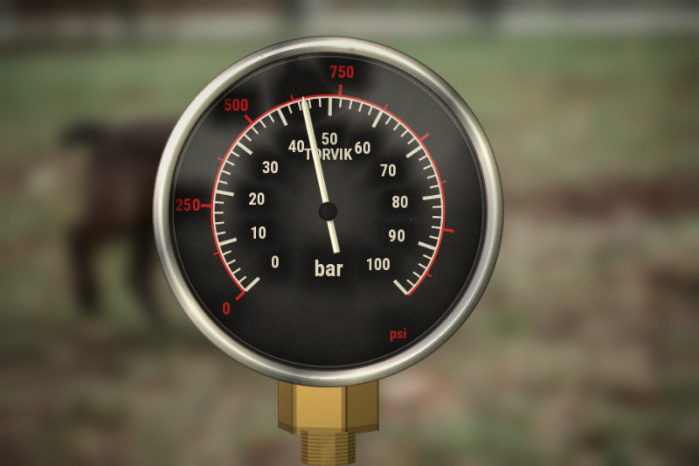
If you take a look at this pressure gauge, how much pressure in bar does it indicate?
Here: 45 bar
